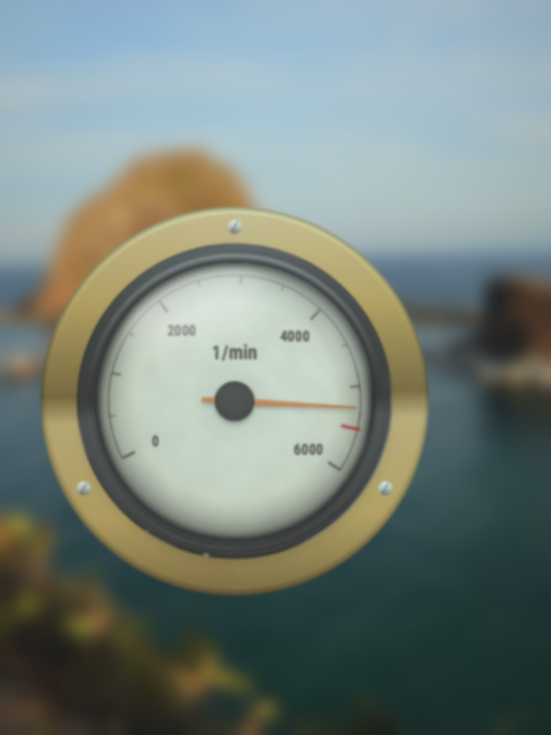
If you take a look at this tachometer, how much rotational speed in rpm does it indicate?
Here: 5250 rpm
